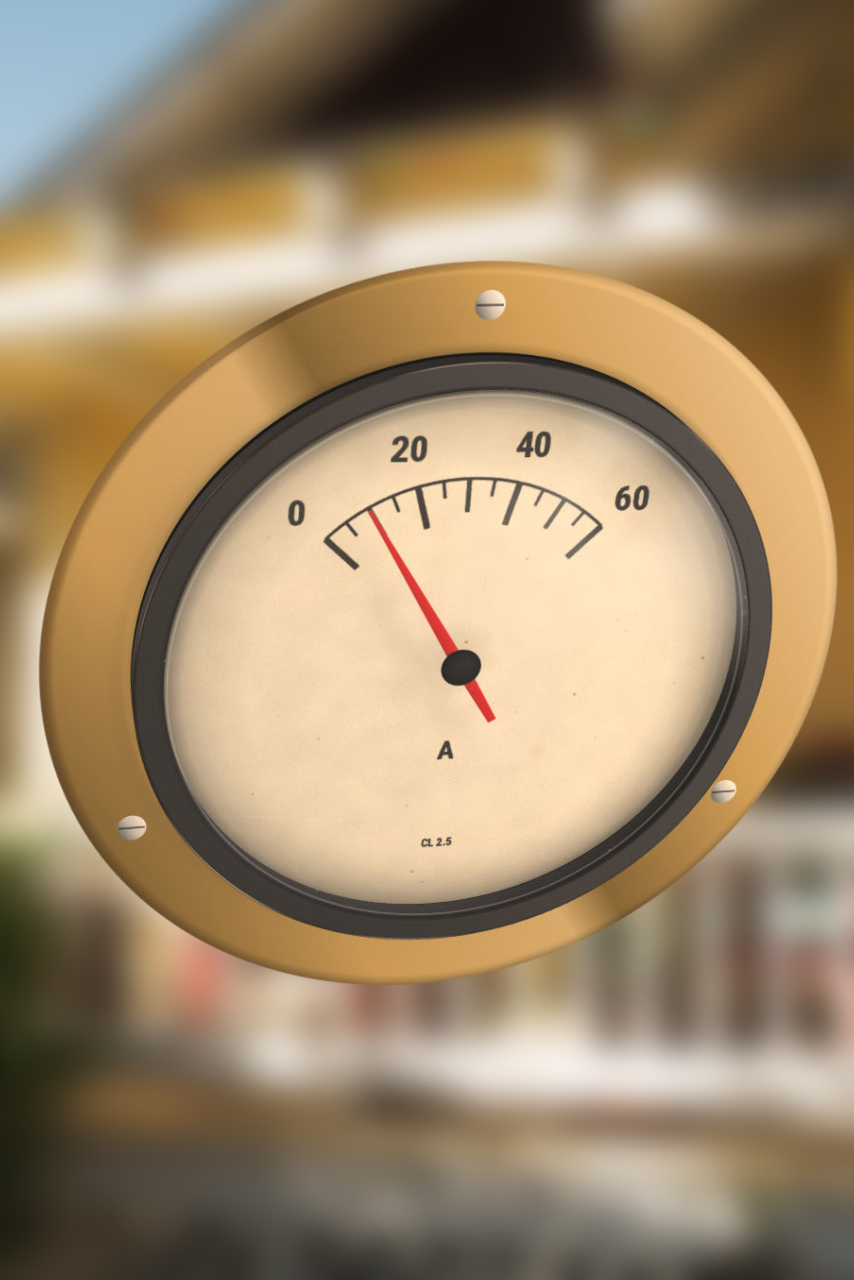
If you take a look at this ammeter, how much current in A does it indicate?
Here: 10 A
